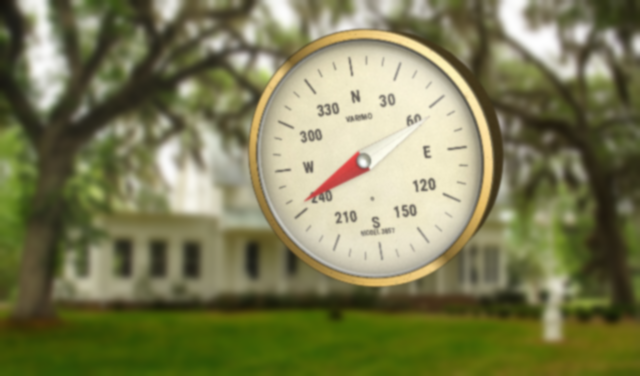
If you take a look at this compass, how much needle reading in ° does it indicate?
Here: 245 °
